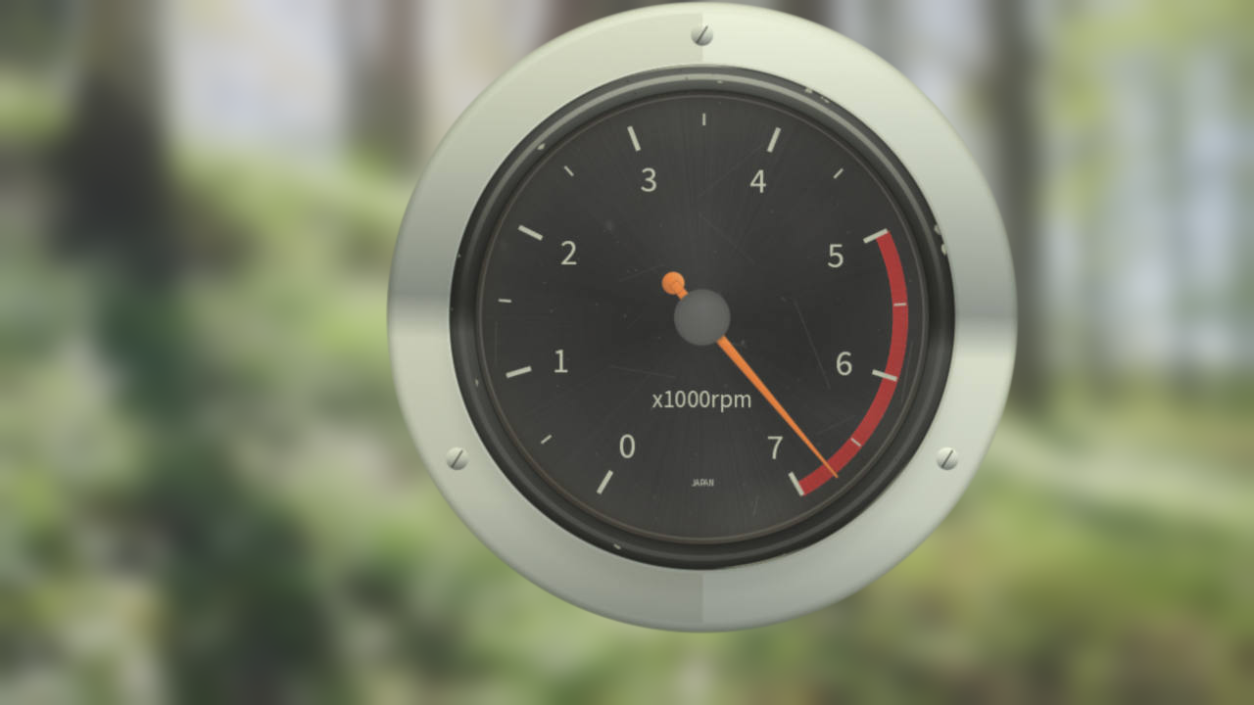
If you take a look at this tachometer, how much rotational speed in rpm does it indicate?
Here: 6750 rpm
